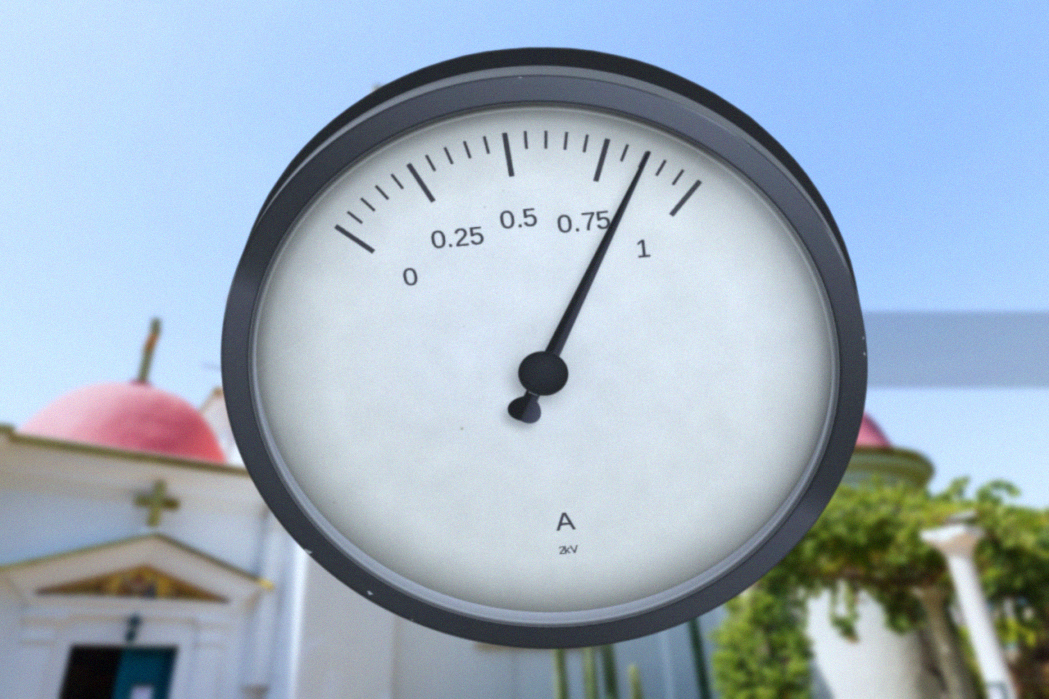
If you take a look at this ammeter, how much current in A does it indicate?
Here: 0.85 A
